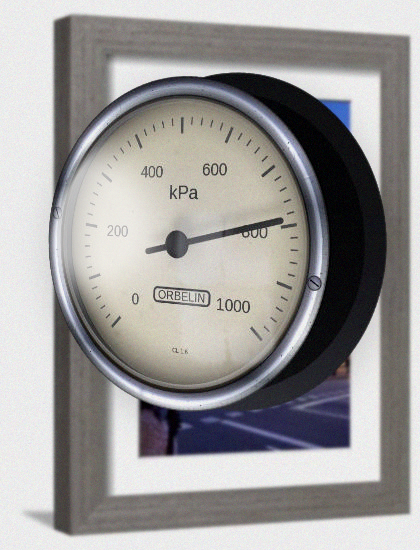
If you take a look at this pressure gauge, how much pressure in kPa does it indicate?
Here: 790 kPa
